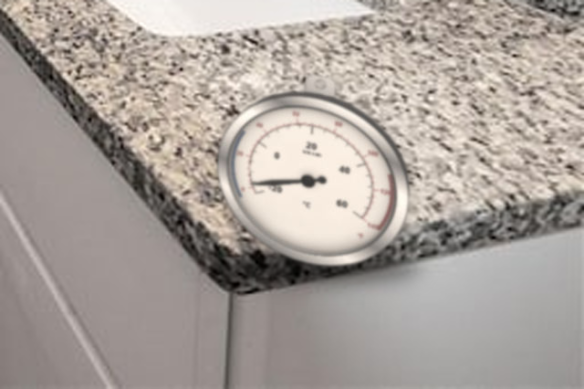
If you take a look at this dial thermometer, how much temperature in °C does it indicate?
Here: -16 °C
